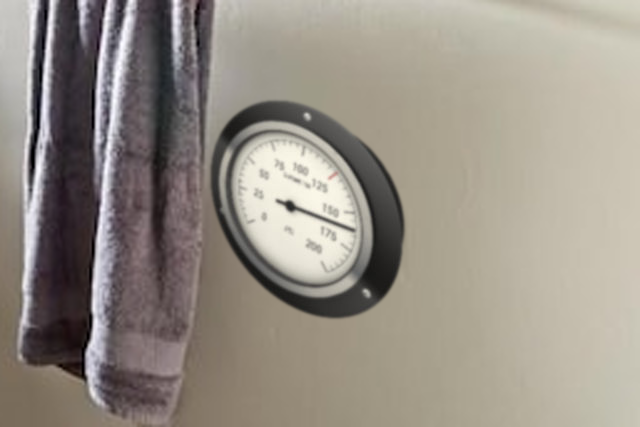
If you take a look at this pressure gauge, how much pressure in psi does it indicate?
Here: 160 psi
